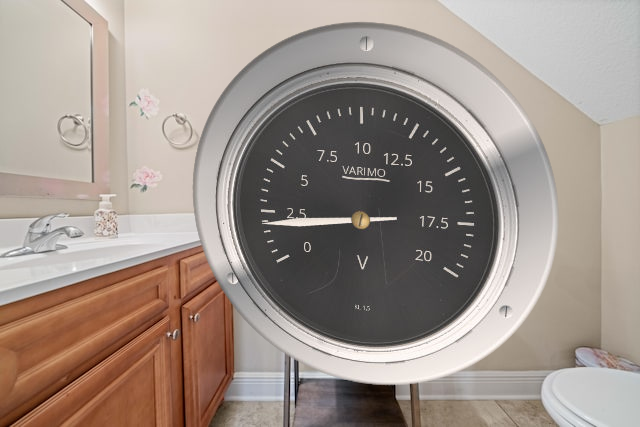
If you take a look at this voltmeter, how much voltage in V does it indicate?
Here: 2 V
